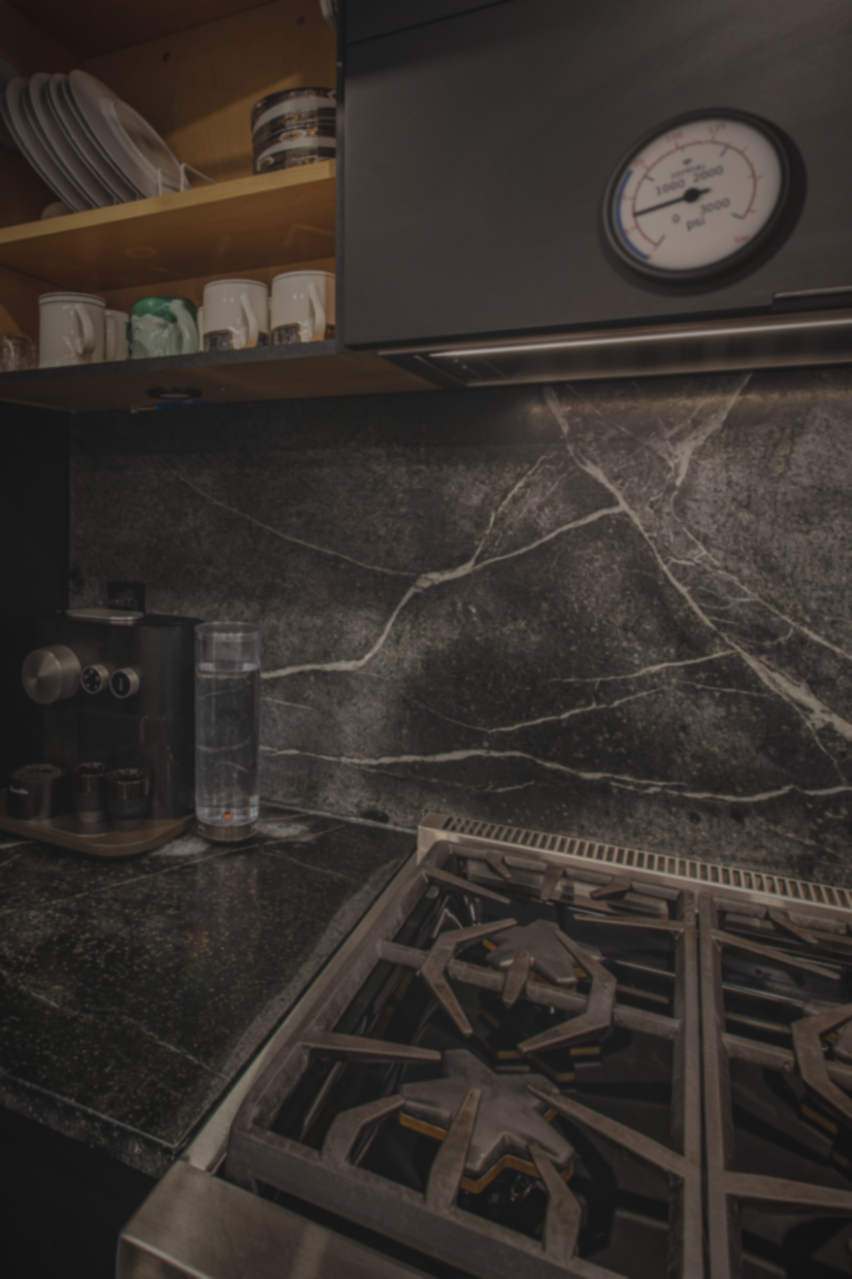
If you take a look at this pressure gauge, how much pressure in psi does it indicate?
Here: 500 psi
